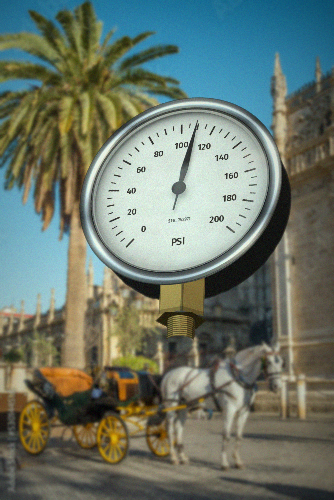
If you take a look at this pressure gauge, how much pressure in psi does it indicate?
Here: 110 psi
